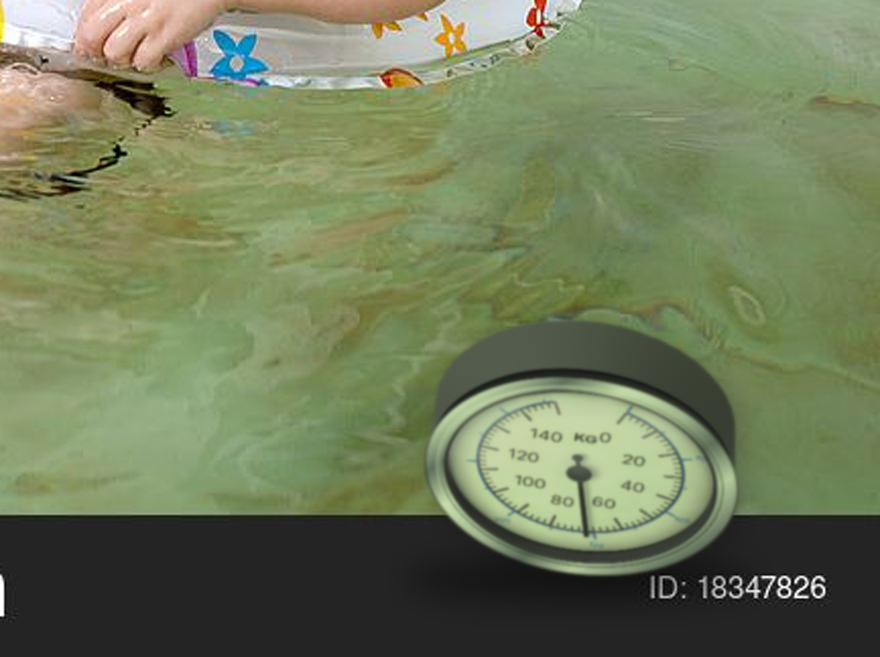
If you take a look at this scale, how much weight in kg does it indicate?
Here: 70 kg
